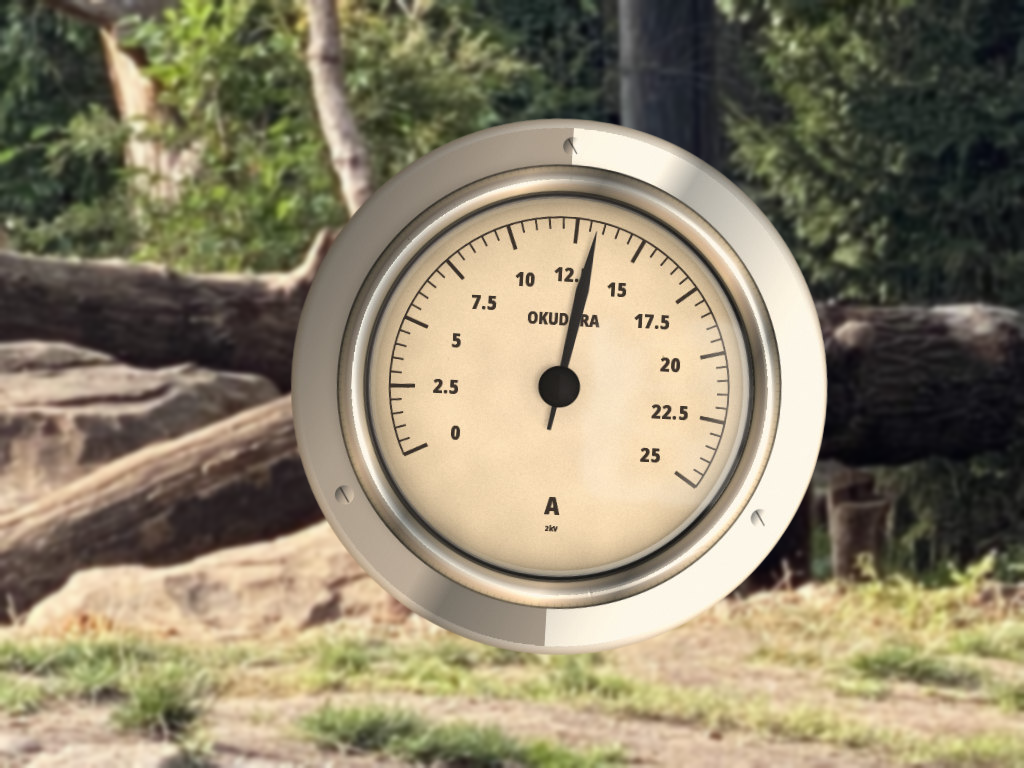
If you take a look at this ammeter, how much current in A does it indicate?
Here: 13.25 A
